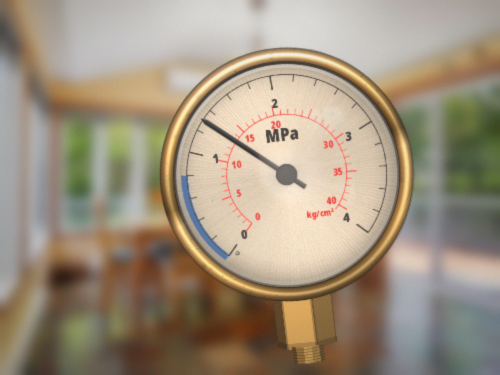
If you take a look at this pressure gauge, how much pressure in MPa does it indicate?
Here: 1.3 MPa
